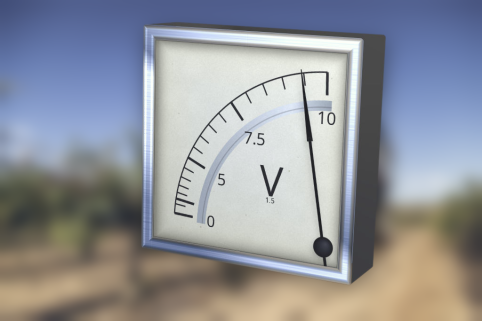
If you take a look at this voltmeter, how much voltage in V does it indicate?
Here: 9.5 V
